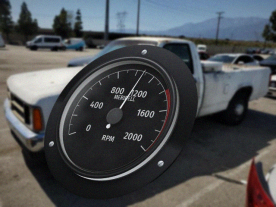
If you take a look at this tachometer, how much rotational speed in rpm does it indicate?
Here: 1100 rpm
